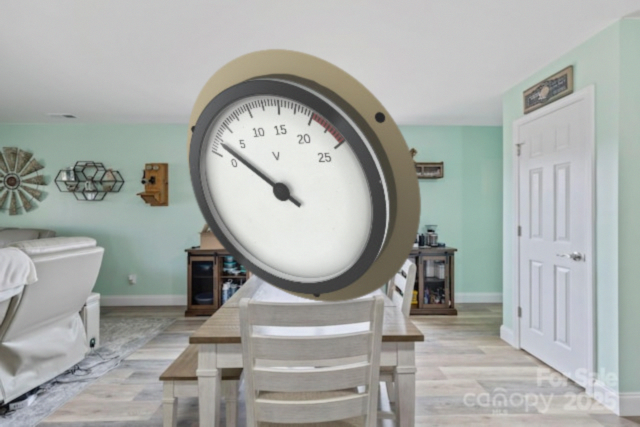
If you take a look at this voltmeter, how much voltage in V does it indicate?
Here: 2.5 V
